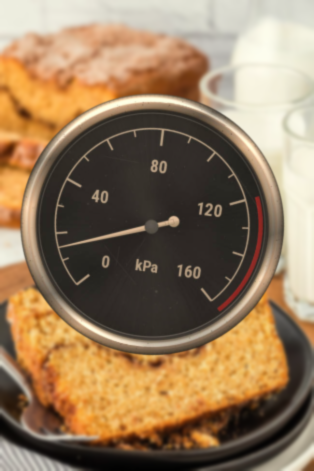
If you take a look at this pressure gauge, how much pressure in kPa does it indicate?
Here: 15 kPa
